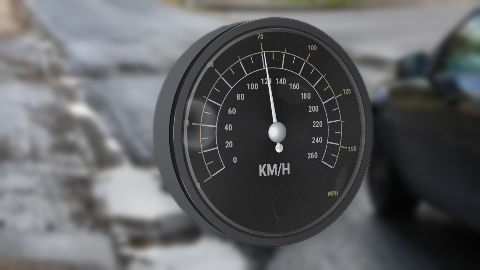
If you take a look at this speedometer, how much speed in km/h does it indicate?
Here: 120 km/h
